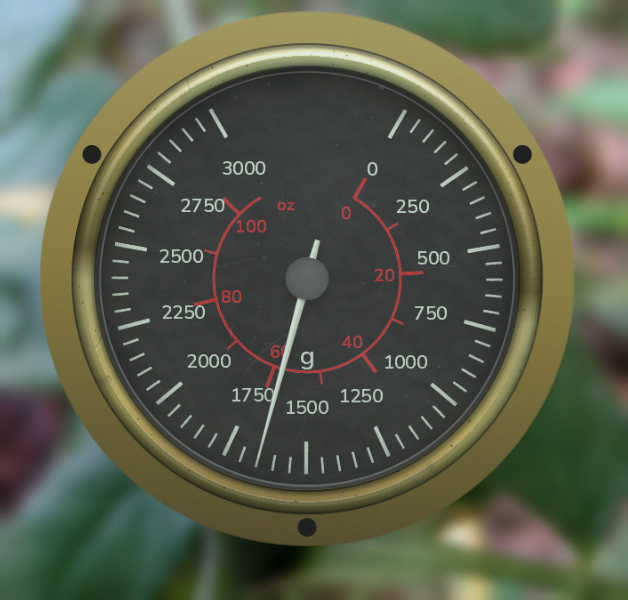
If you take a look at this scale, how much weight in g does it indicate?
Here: 1650 g
